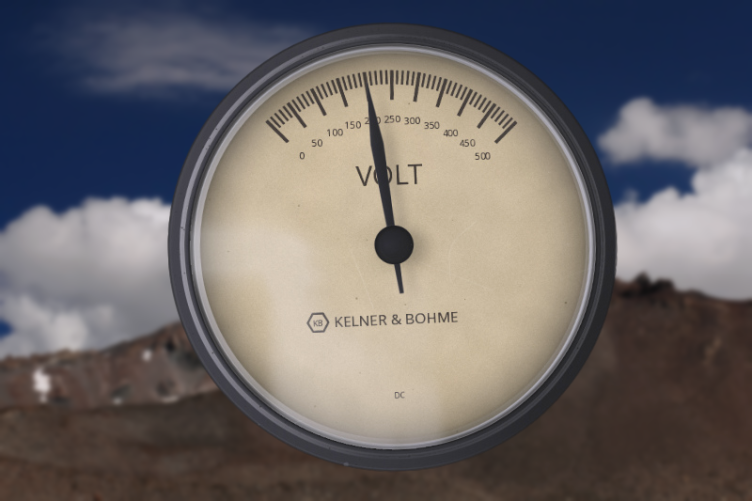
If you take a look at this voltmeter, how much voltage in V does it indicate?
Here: 200 V
